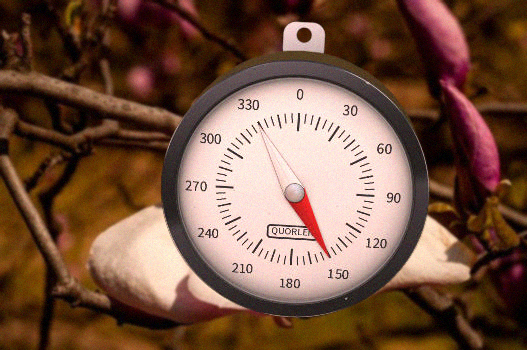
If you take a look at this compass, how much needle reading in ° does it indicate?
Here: 150 °
